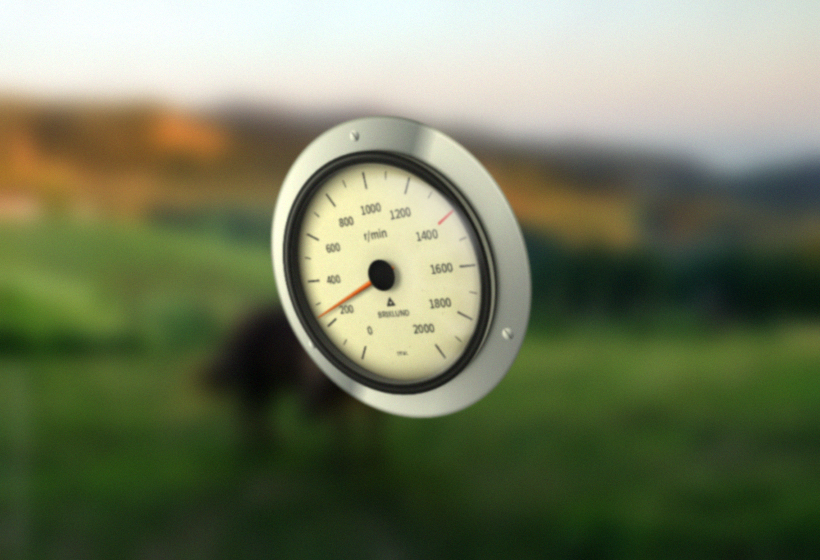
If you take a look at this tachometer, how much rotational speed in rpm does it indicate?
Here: 250 rpm
